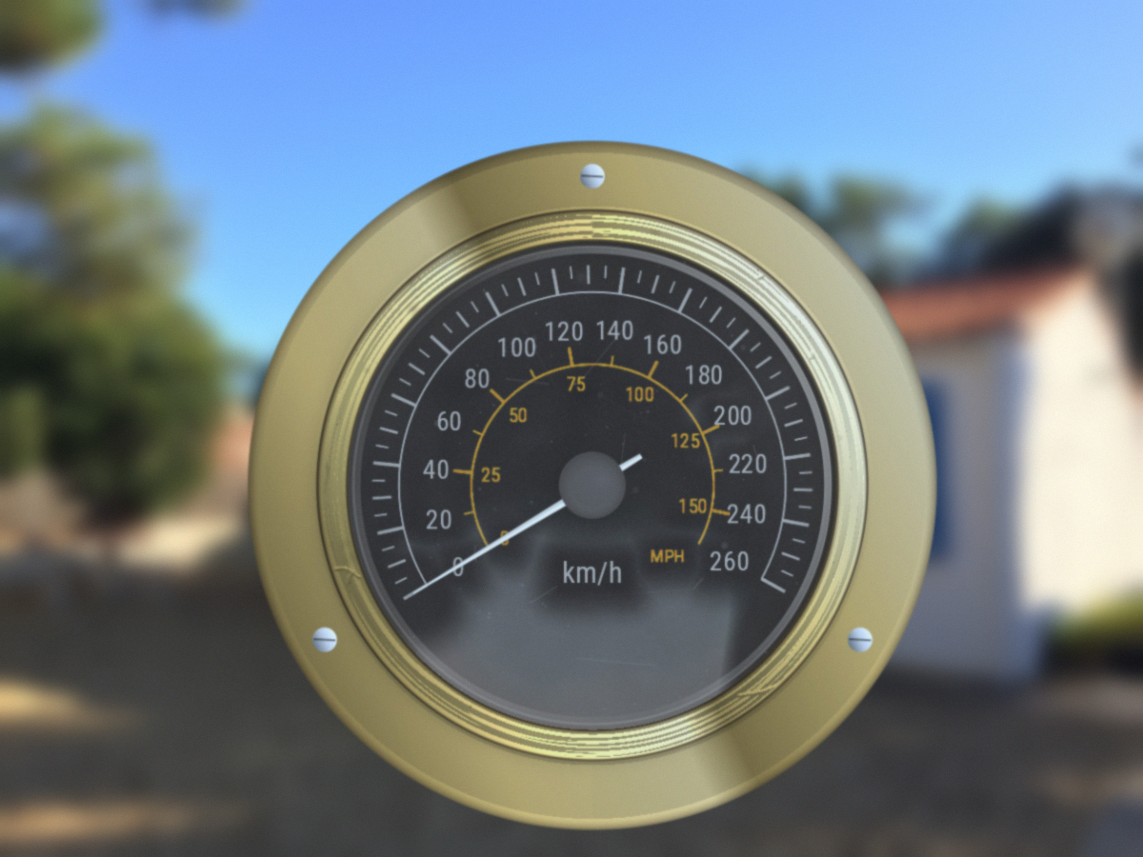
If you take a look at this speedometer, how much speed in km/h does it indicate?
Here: 0 km/h
